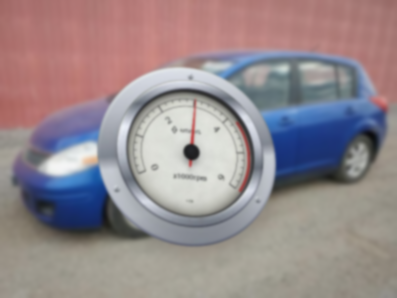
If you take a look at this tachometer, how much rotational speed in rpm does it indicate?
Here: 3000 rpm
